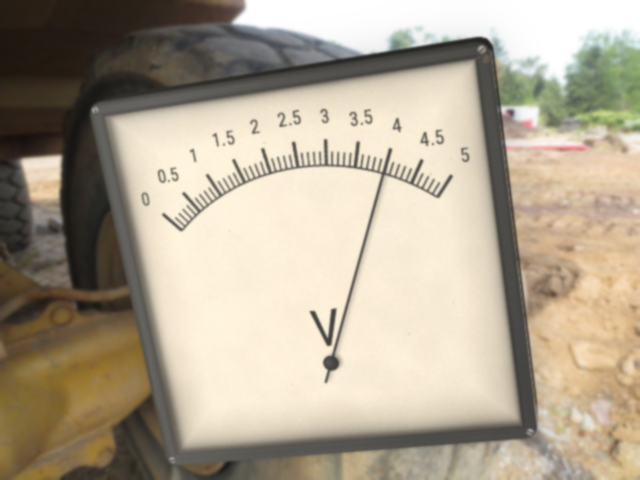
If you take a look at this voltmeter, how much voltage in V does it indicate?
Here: 4 V
